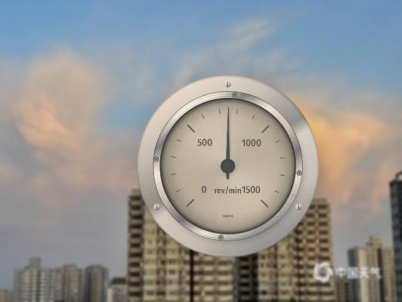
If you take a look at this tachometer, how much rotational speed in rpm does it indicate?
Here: 750 rpm
